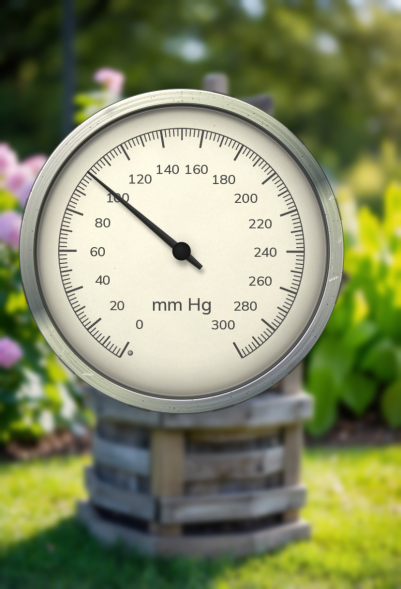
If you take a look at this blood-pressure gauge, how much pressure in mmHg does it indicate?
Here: 100 mmHg
